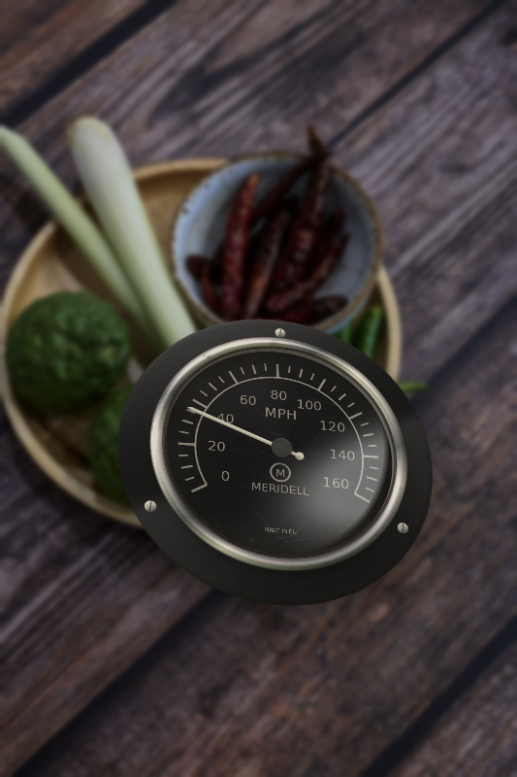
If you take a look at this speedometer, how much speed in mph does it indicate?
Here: 35 mph
